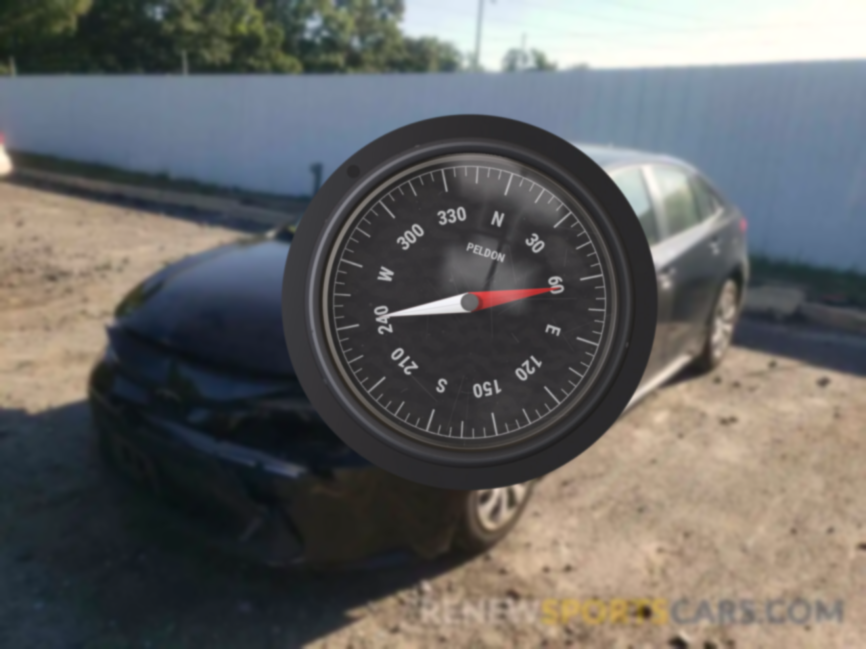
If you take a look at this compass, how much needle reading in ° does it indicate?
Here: 62.5 °
